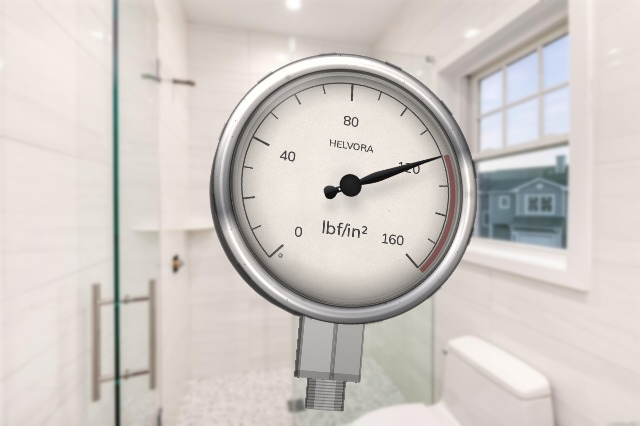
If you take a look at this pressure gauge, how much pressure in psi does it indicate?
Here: 120 psi
